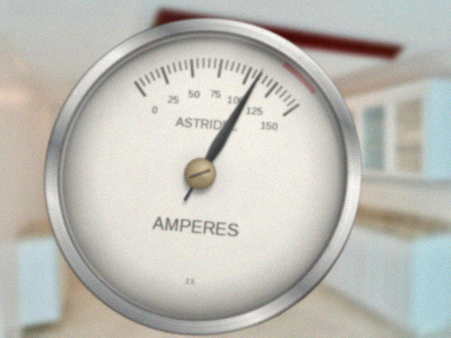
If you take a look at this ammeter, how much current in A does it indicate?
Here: 110 A
